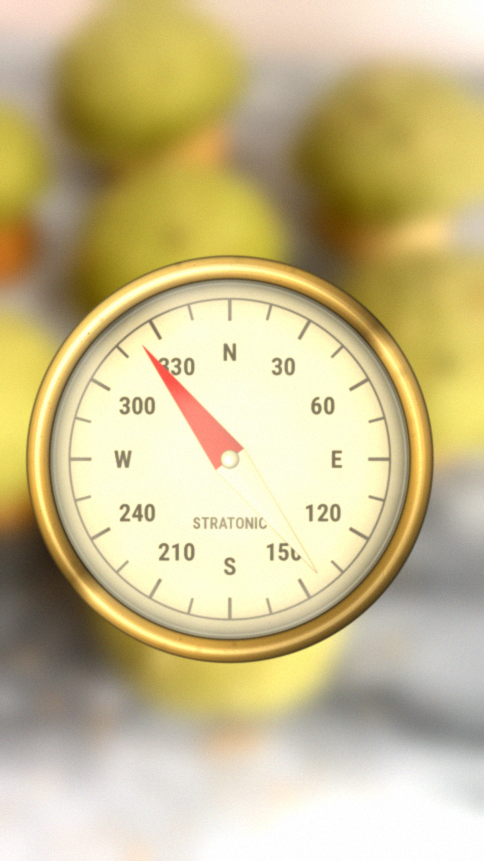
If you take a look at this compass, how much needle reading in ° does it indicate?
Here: 322.5 °
